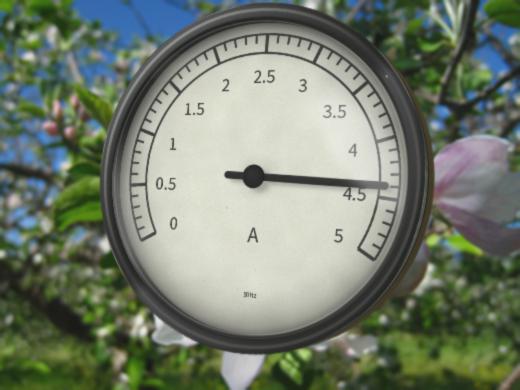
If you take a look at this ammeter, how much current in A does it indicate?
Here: 4.4 A
